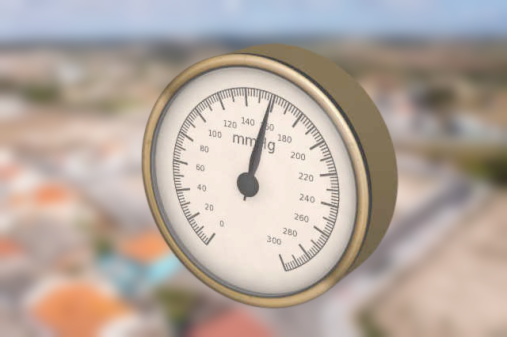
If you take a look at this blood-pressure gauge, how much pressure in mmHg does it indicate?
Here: 160 mmHg
